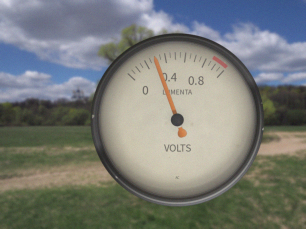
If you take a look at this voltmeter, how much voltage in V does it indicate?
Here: 0.3 V
